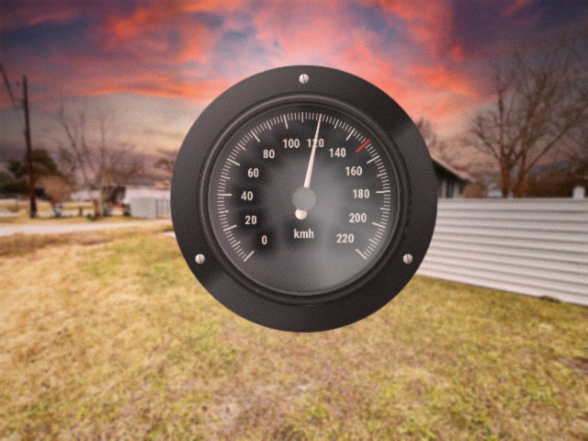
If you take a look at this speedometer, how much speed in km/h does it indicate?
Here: 120 km/h
